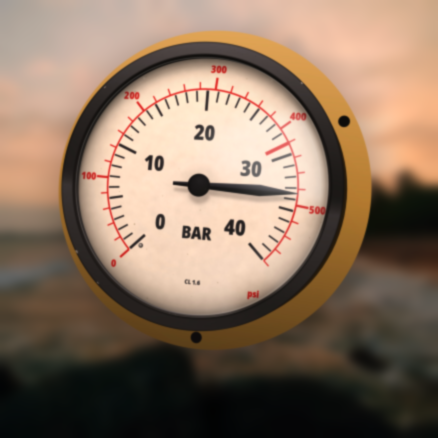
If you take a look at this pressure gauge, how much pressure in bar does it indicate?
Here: 33.5 bar
